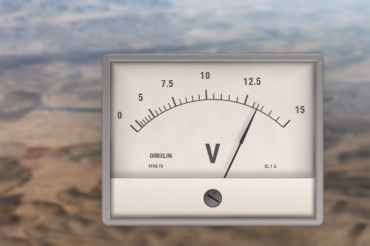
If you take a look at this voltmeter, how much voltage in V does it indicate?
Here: 13.25 V
